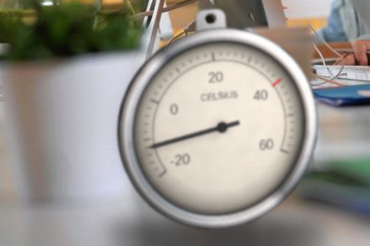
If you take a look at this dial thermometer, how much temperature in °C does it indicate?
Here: -12 °C
